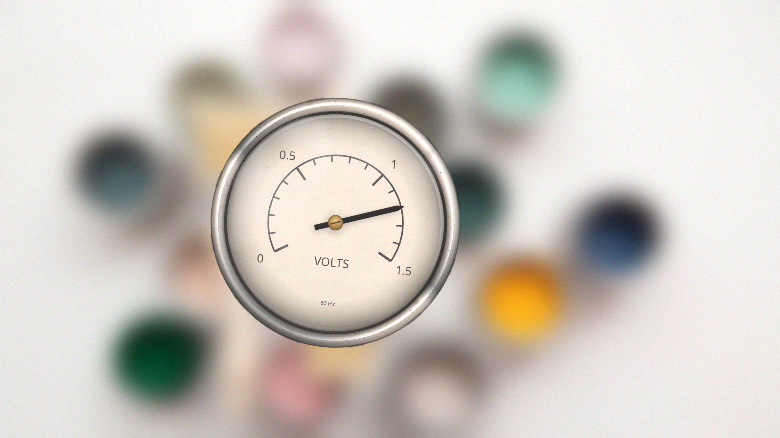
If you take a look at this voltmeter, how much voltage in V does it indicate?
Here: 1.2 V
